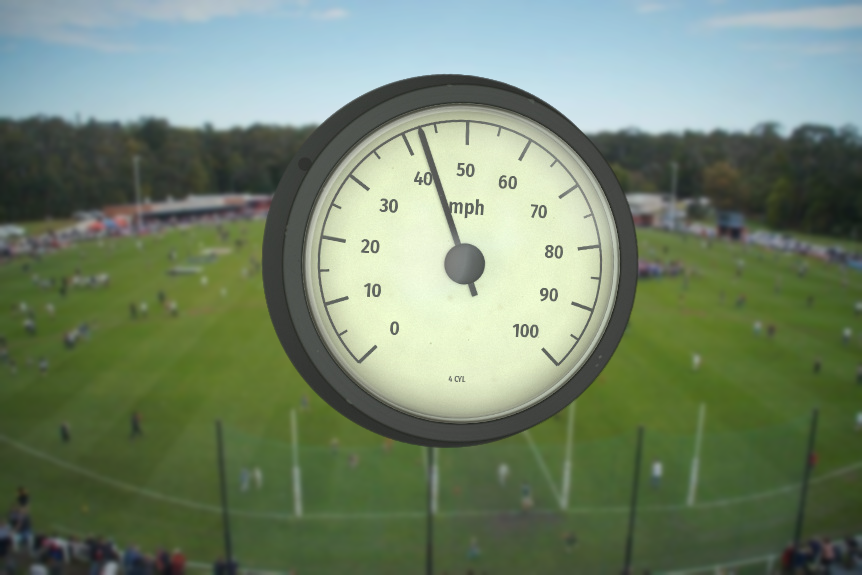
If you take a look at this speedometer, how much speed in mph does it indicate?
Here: 42.5 mph
